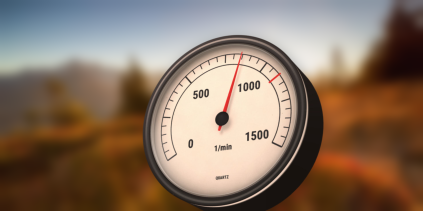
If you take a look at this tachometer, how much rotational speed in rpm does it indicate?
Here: 850 rpm
